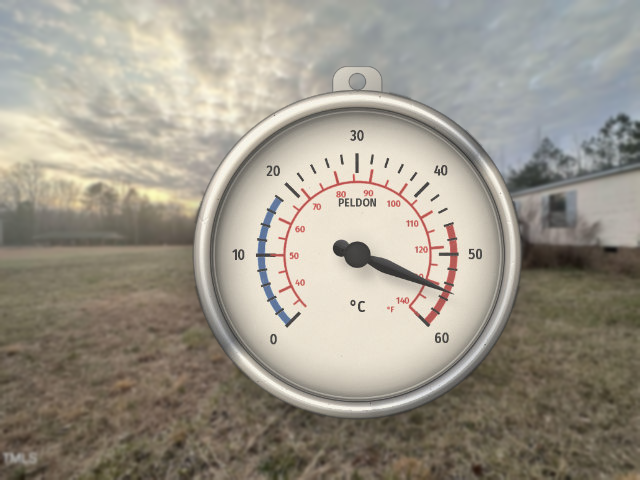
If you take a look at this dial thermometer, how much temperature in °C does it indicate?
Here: 55 °C
